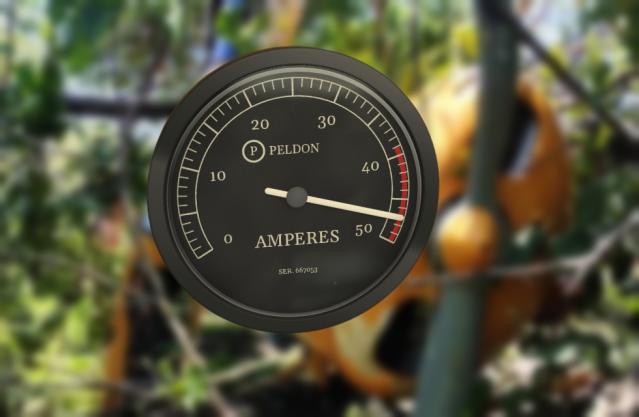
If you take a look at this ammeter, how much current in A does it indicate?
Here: 47 A
